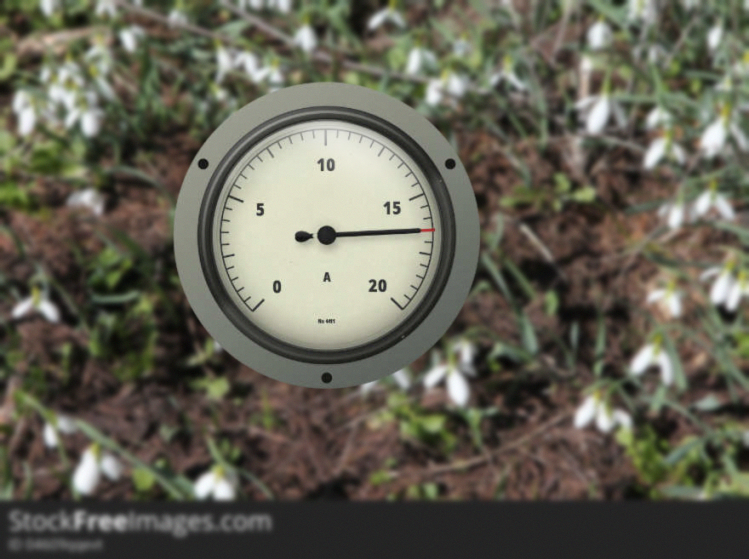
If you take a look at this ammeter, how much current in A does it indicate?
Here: 16.5 A
